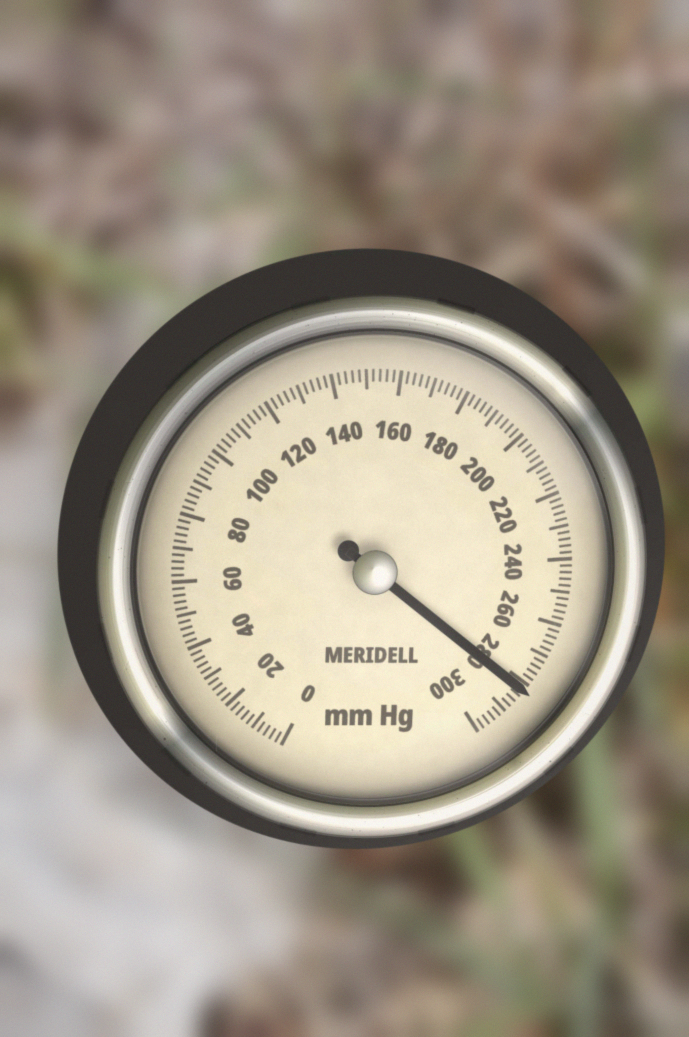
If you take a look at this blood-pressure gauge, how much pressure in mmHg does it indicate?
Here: 282 mmHg
